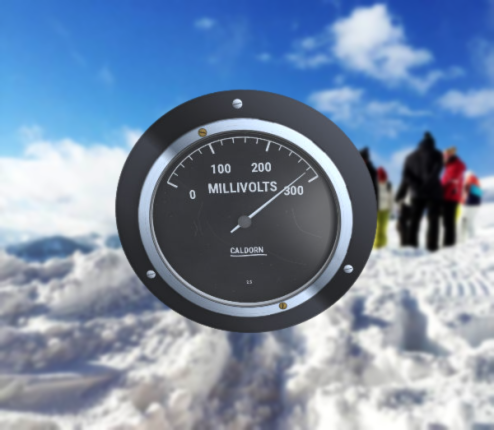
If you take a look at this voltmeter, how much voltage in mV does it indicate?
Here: 280 mV
